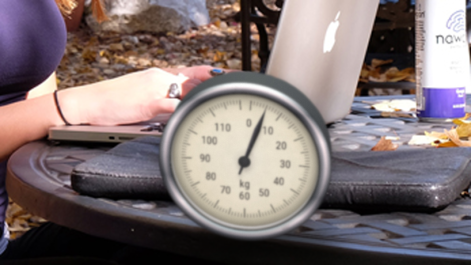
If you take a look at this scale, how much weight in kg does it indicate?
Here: 5 kg
